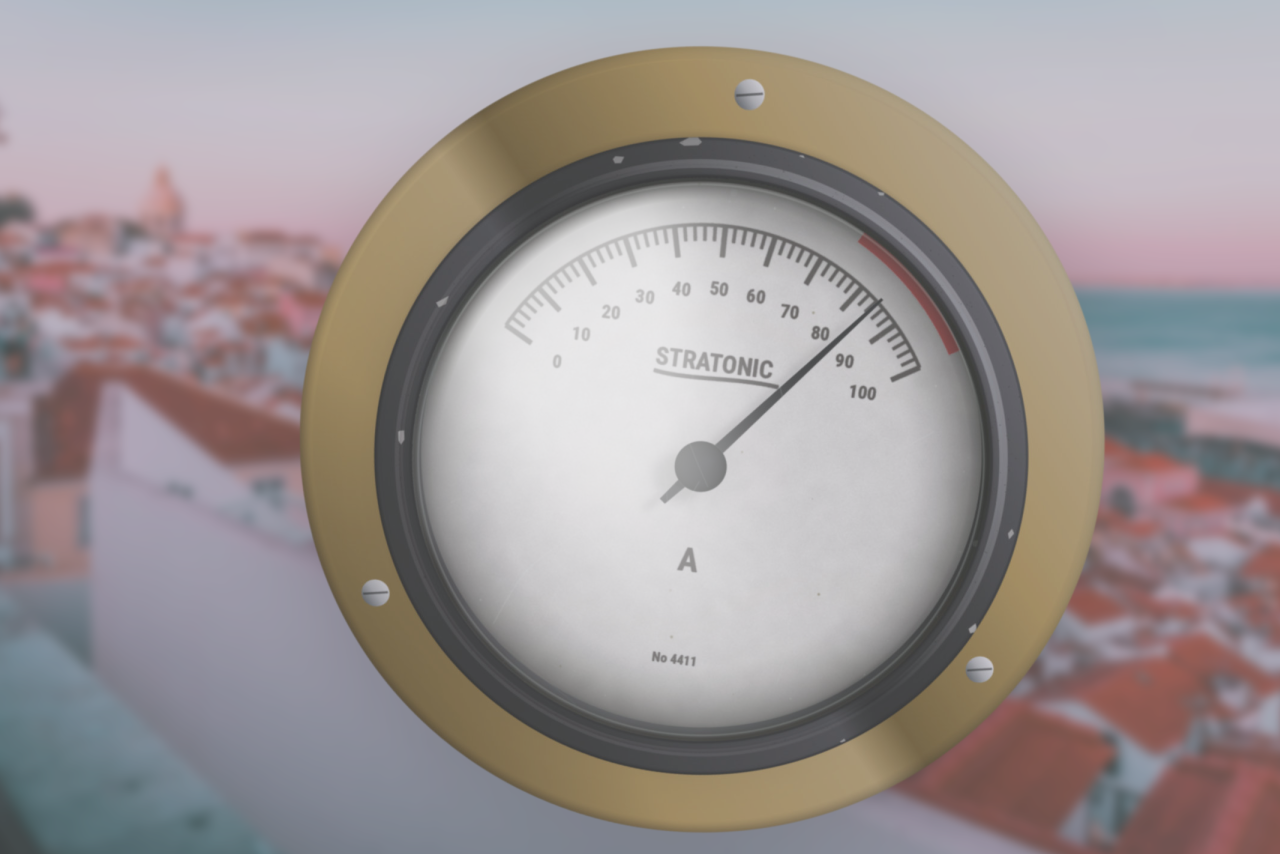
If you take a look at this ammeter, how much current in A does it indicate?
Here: 84 A
